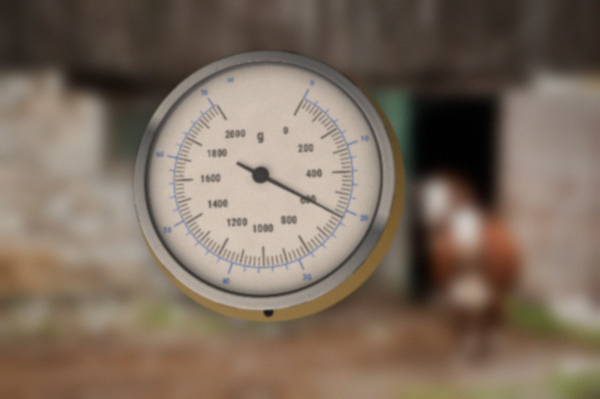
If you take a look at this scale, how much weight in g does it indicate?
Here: 600 g
